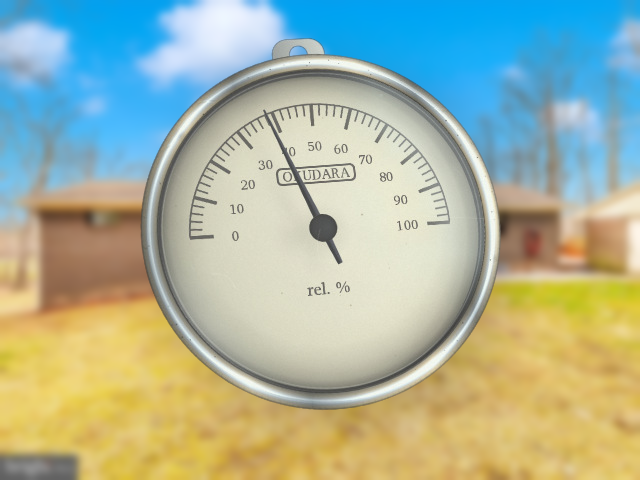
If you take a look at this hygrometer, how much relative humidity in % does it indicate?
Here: 38 %
